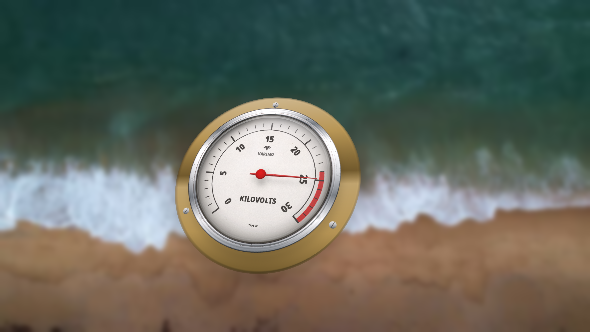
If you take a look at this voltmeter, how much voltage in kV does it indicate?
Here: 25 kV
